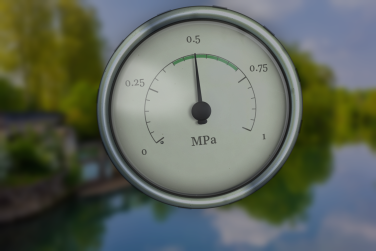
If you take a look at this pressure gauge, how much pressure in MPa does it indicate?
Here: 0.5 MPa
